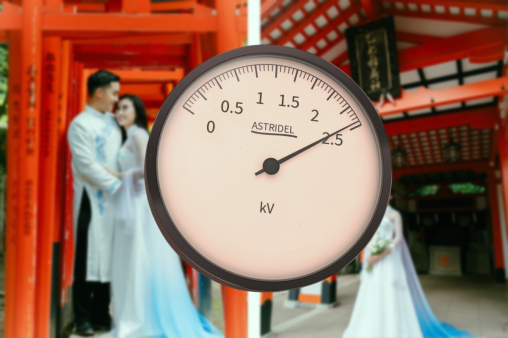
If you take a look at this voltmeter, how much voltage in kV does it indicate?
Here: 2.45 kV
